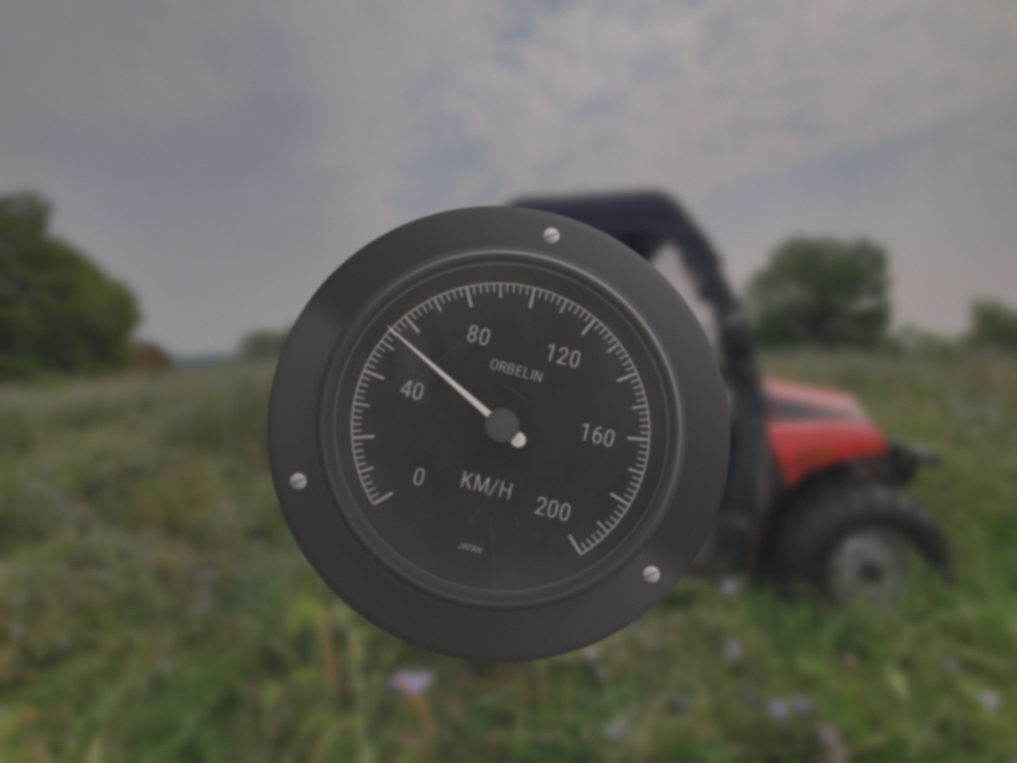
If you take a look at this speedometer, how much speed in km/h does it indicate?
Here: 54 km/h
